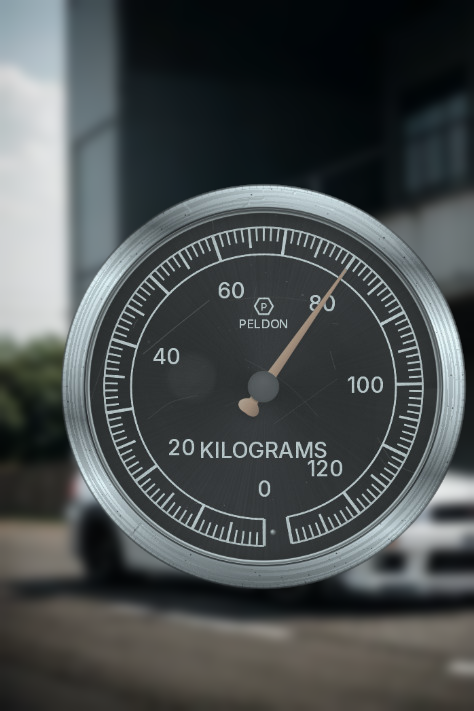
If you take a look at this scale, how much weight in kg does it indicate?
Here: 80 kg
